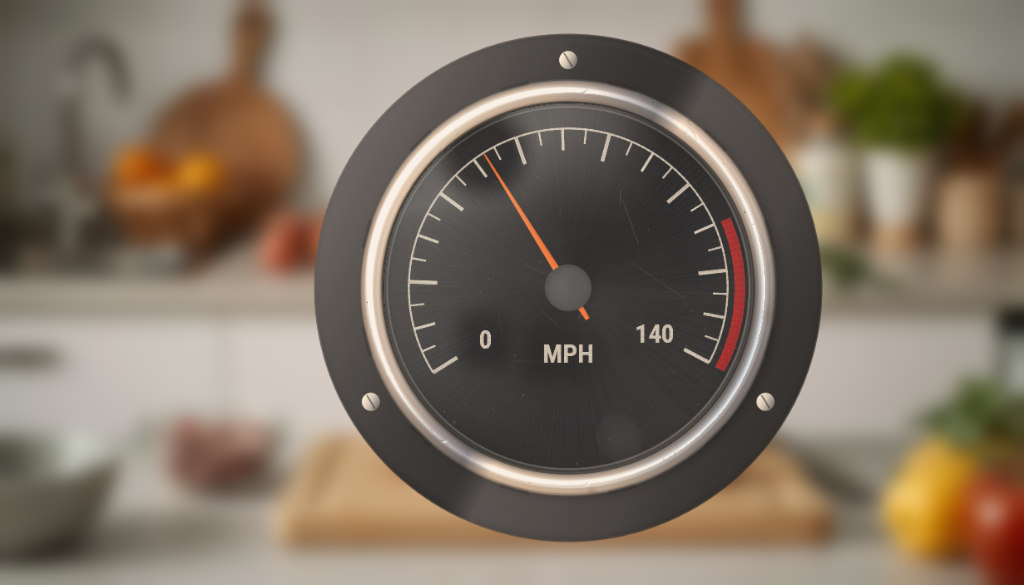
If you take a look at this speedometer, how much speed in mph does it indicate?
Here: 52.5 mph
